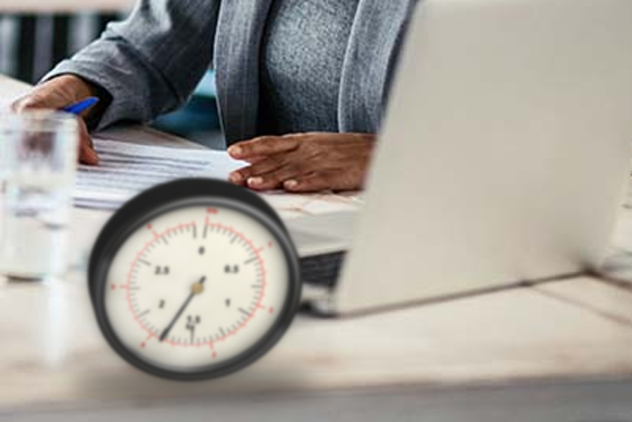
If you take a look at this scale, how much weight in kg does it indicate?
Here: 1.75 kg
